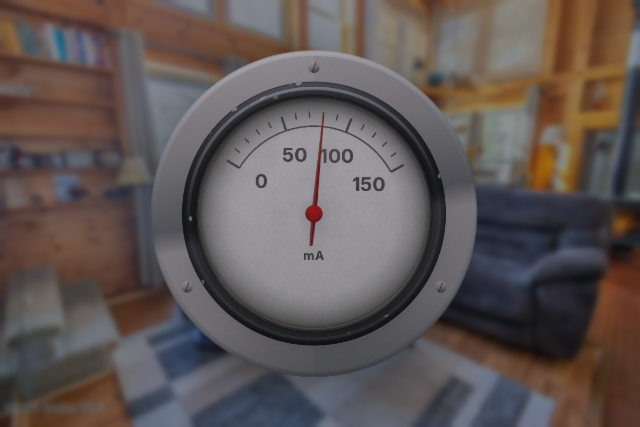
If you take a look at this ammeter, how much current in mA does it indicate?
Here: 80 mA
